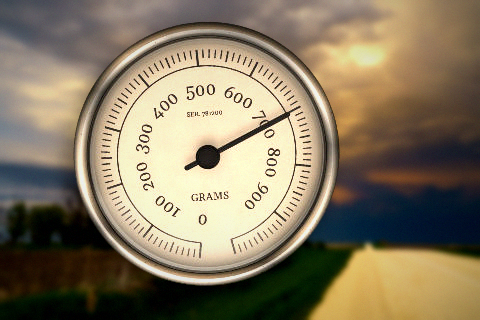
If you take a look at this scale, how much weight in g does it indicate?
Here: 700 g
